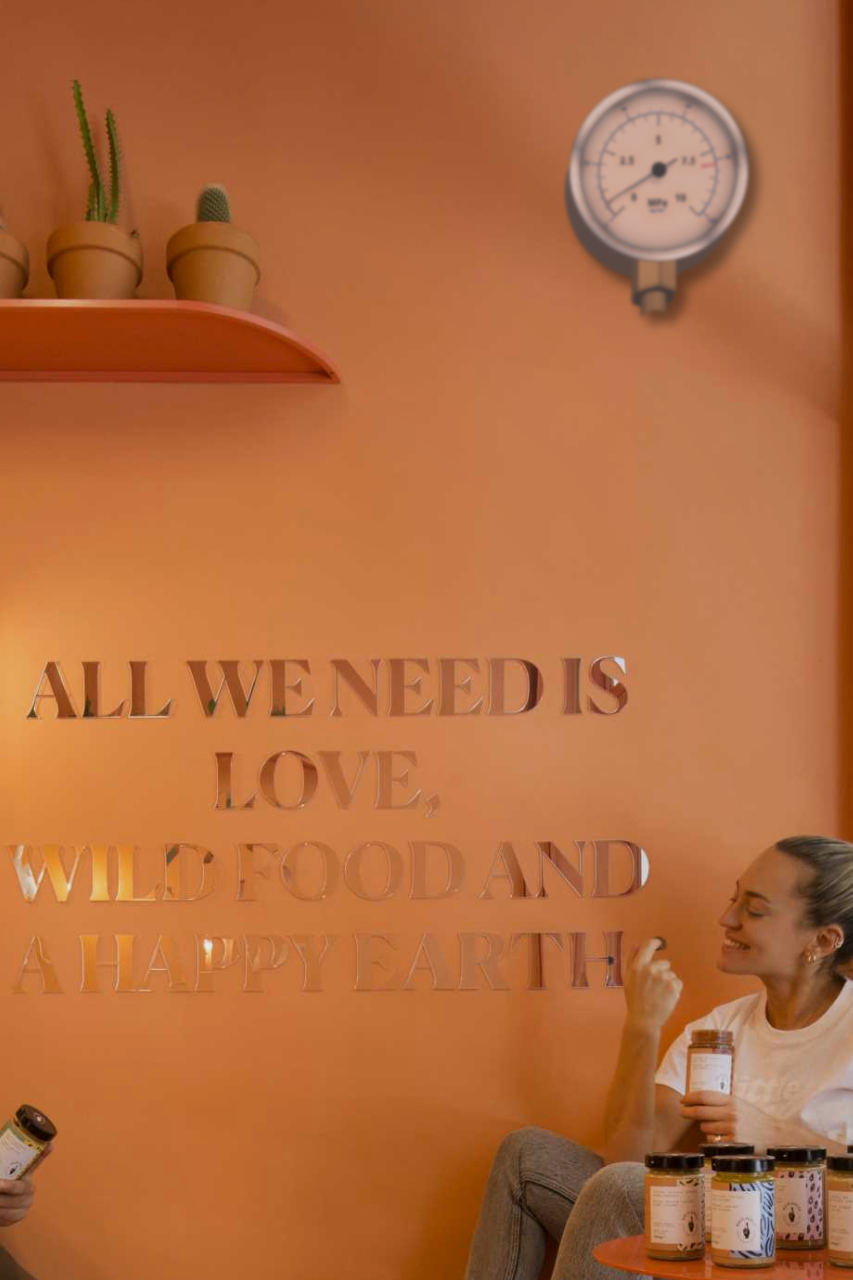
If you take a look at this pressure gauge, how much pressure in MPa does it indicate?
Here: 0.5 MPa
